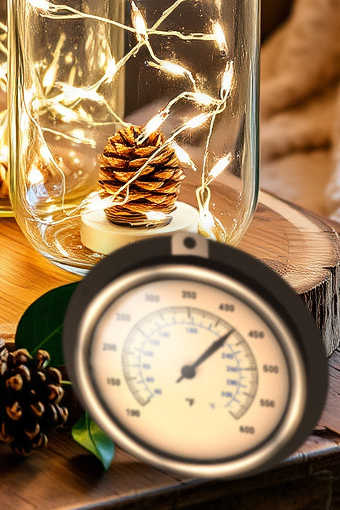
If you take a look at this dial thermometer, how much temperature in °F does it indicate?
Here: 425 °F
